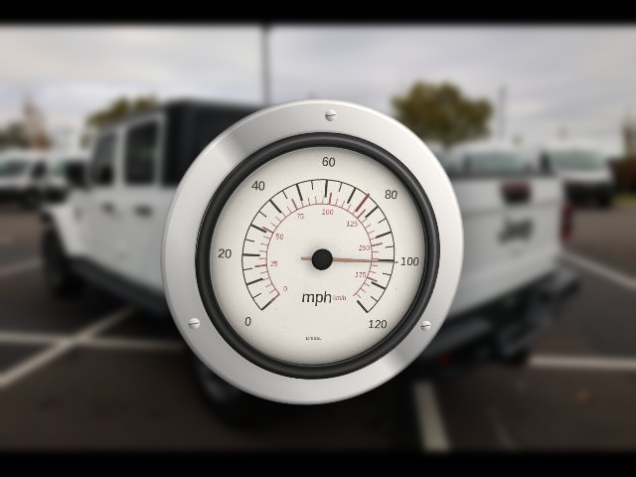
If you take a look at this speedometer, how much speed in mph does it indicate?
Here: 100 mph
